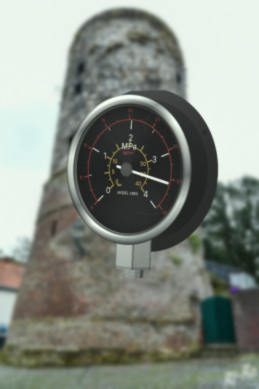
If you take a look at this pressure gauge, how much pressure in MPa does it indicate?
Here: 3.5 MPa
